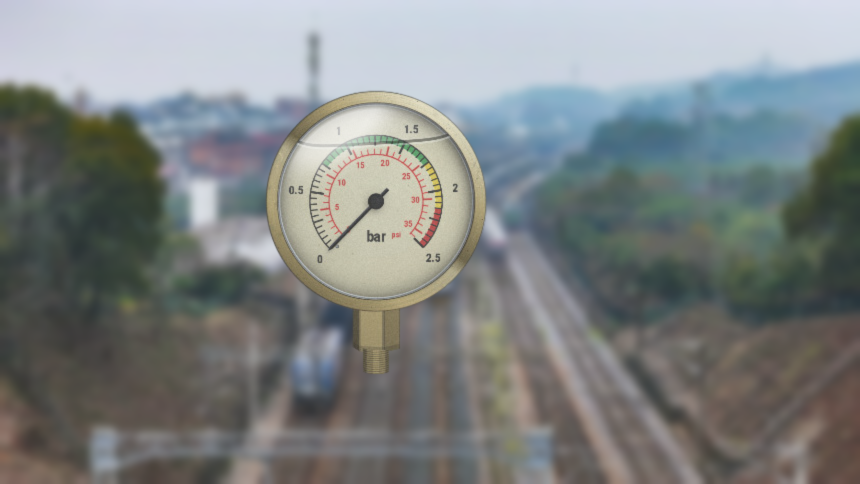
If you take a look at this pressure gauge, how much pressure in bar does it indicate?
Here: 0 bar
